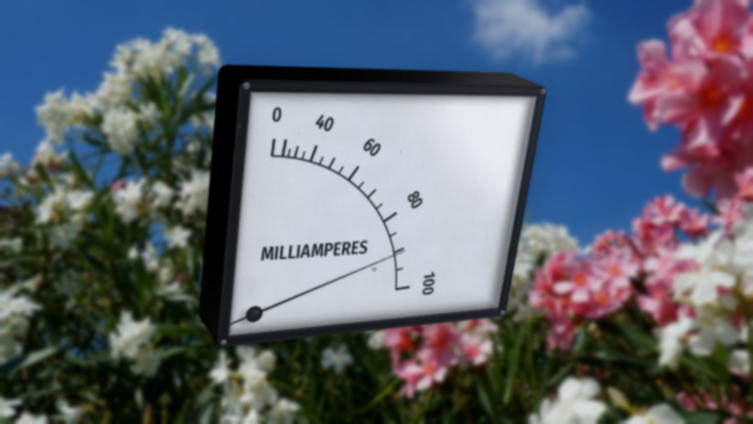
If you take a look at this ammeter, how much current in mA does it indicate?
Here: 90 mA
